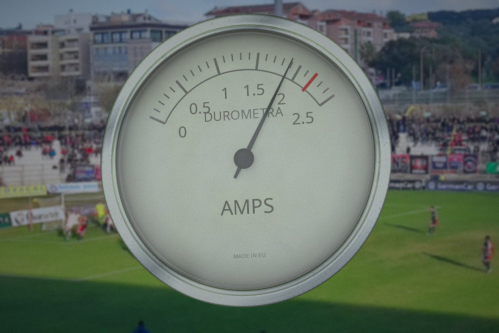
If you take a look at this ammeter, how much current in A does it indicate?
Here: 1.9 A
